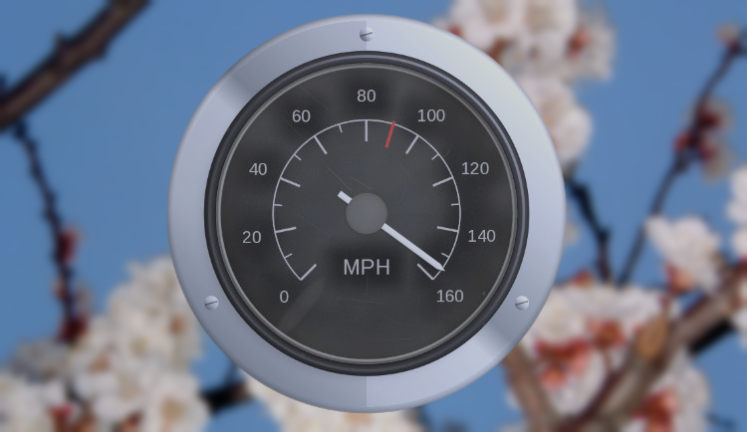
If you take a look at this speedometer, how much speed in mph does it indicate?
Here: 155 mph
